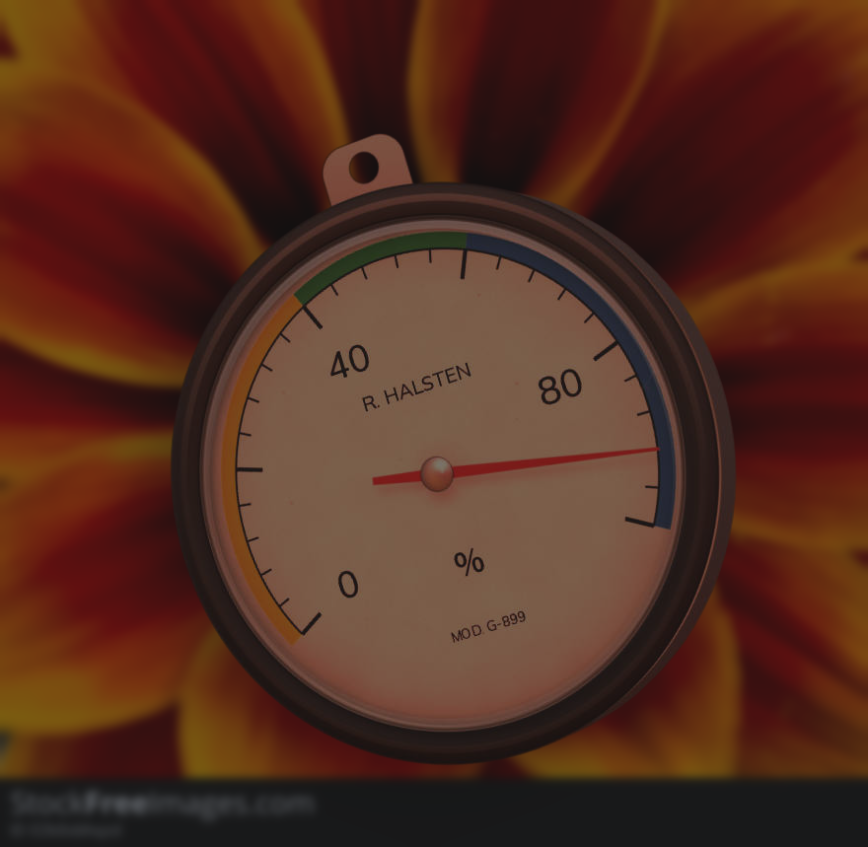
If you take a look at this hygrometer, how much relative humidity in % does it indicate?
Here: 92 %
